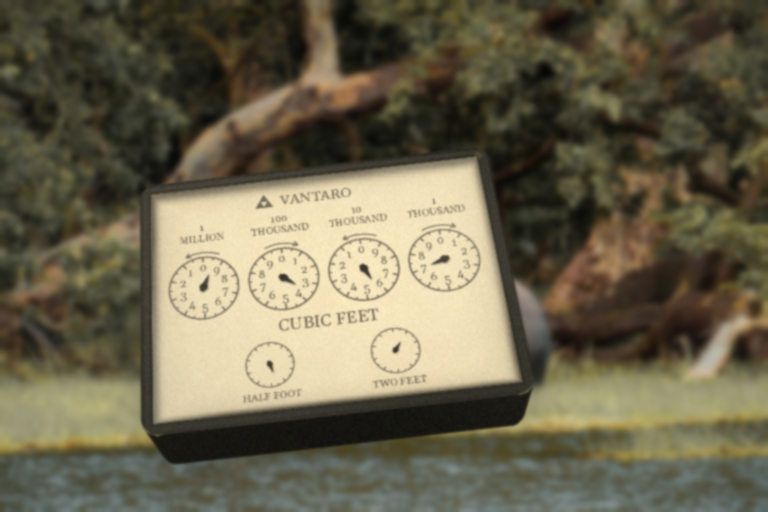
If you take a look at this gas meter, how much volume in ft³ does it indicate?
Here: 935700 ft³
